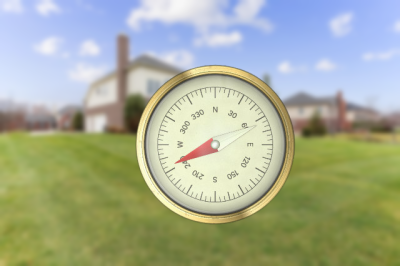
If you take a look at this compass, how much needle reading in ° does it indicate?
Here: 245 °
